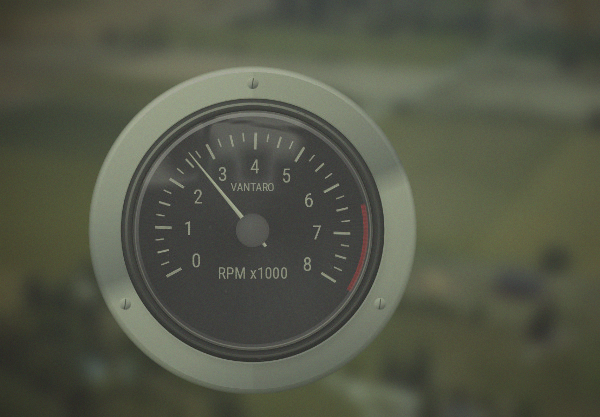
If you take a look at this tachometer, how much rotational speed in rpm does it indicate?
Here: 2625 rpm
